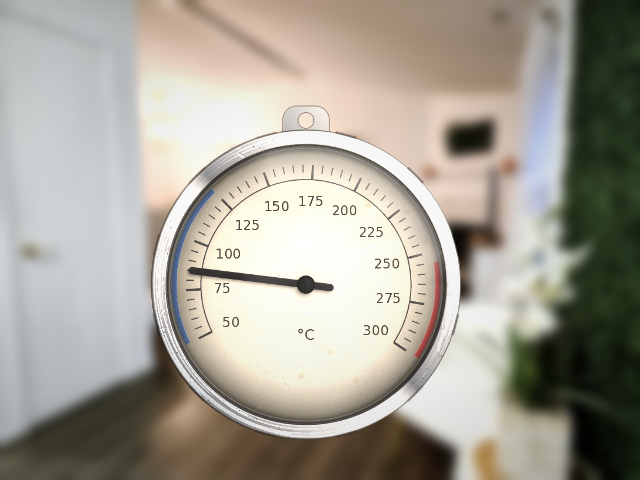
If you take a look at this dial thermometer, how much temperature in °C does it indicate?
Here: 85 °C
